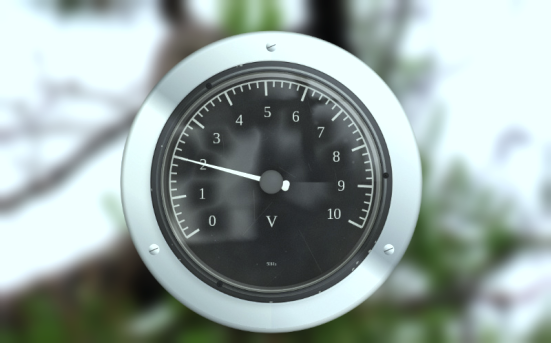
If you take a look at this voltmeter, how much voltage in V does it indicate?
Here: 2 V
